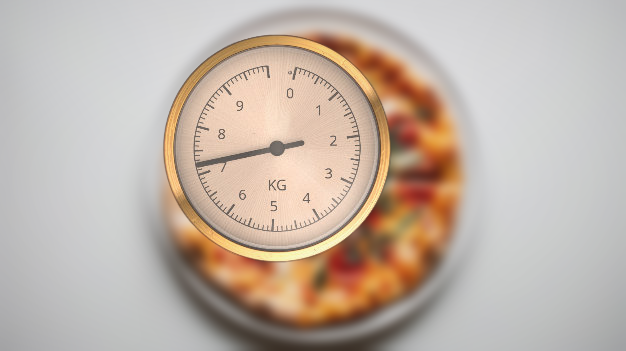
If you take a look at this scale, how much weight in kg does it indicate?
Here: 7.2 kg
